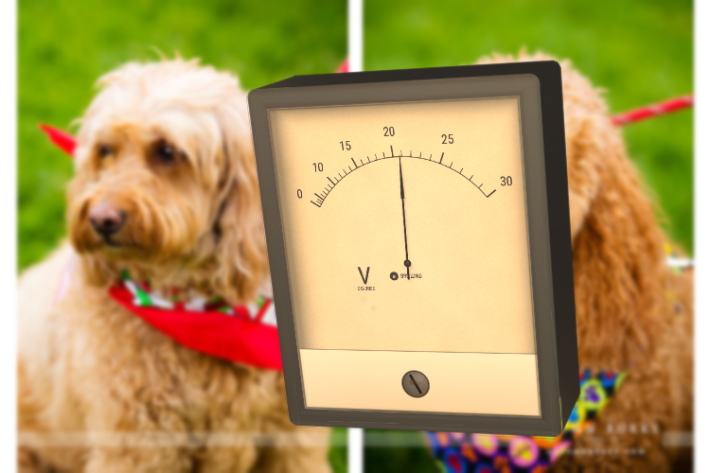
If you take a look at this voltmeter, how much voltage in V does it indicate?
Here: 21 V
